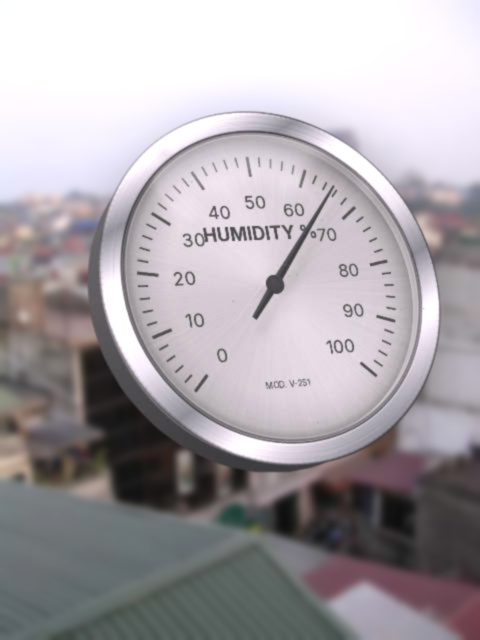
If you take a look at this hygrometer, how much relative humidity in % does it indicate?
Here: 65 %
